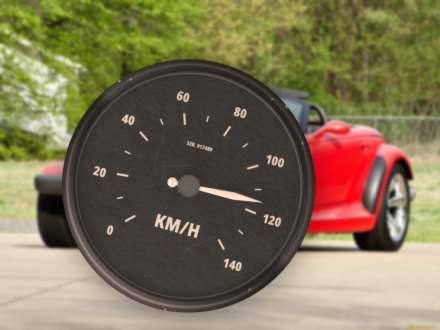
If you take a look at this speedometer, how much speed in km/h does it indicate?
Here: 115 km/h
